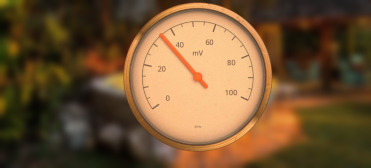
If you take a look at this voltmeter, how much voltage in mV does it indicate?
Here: 35 mV
